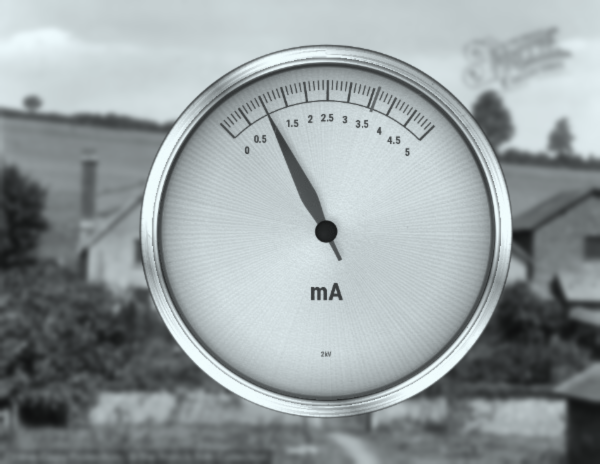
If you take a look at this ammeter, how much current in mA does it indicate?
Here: 1 mA
